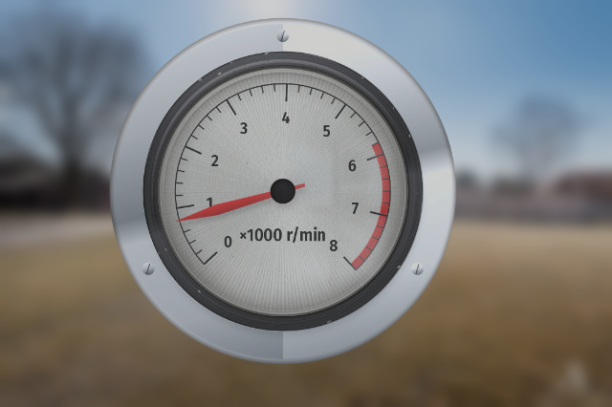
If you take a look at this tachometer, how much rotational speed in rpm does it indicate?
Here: 800 rpm
